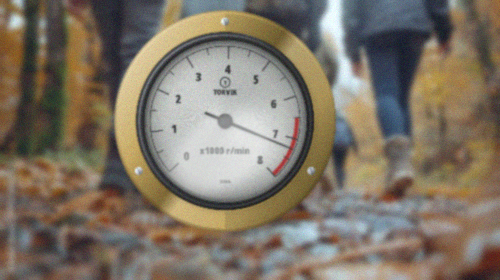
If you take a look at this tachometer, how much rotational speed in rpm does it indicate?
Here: 7250 rpm
